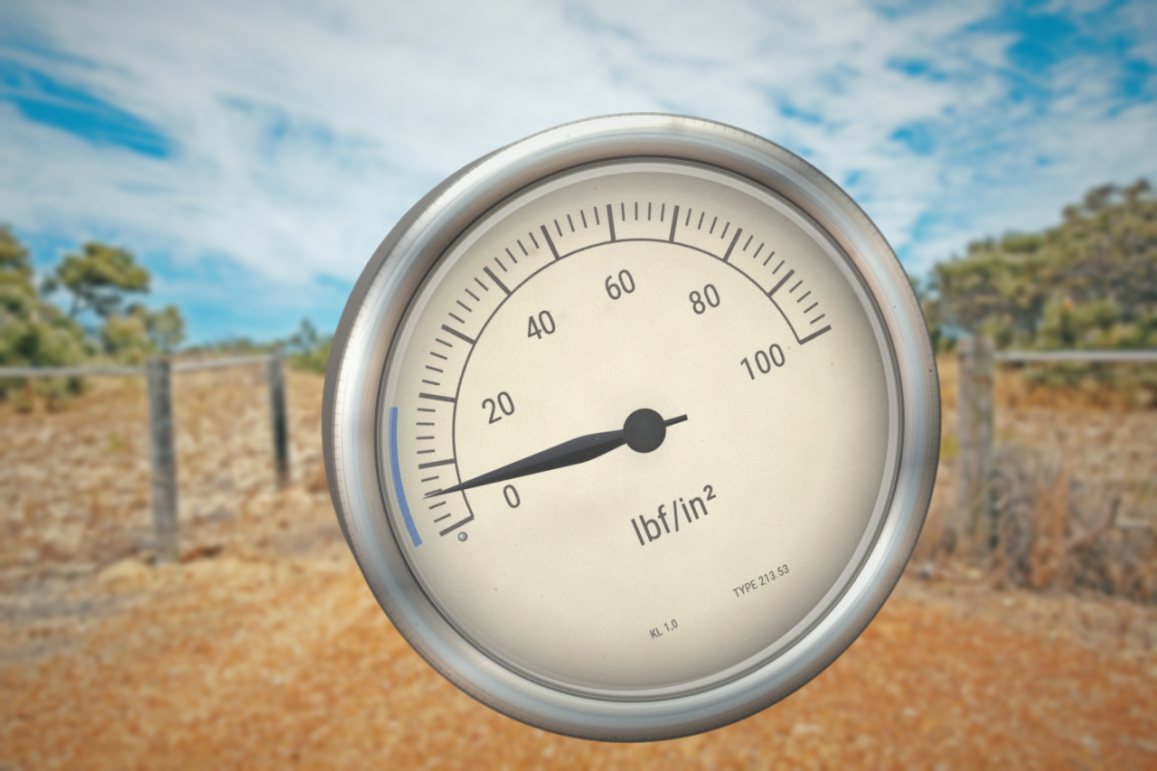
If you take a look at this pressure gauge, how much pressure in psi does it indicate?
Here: 6 psi
